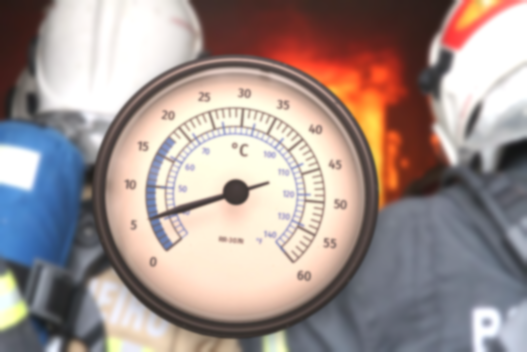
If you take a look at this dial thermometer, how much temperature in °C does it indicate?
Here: 5 °C
